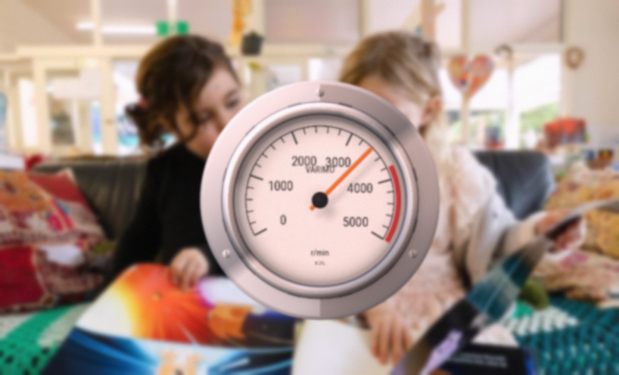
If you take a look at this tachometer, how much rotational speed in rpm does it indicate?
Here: 3400 rpm
